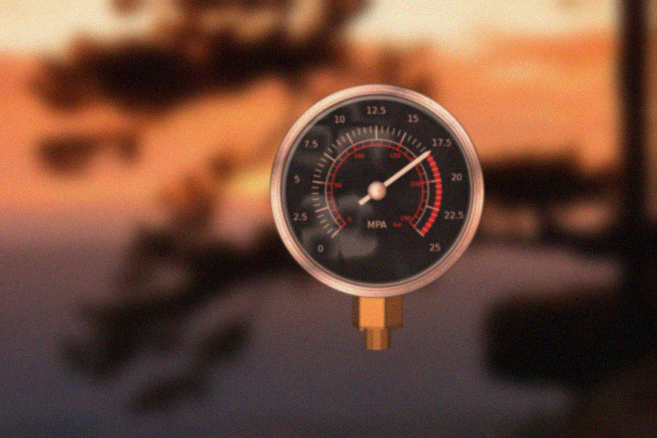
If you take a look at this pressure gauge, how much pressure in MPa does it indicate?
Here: 17.5 MPa
